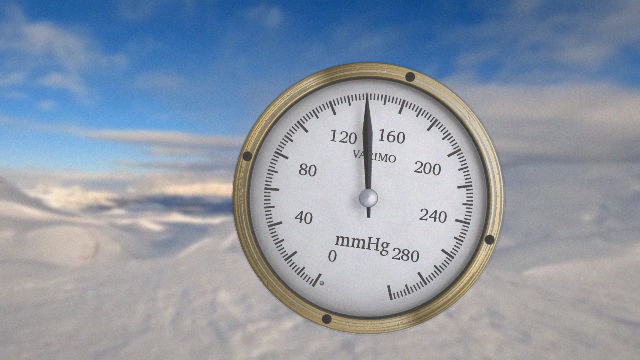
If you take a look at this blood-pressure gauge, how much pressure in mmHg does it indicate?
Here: 140 mmHg
